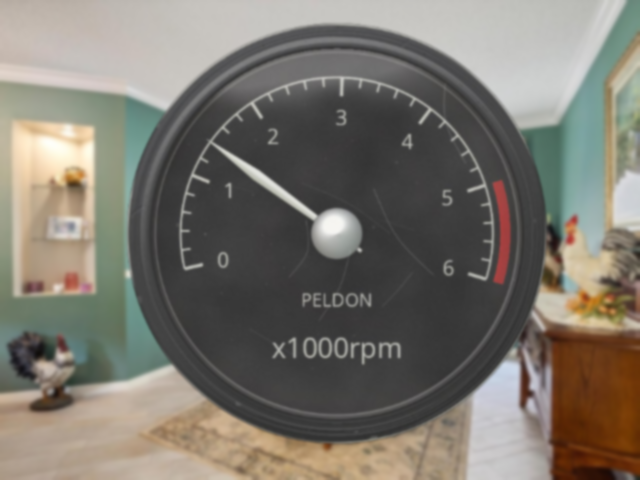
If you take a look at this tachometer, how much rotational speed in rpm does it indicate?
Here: 1400 rpm
